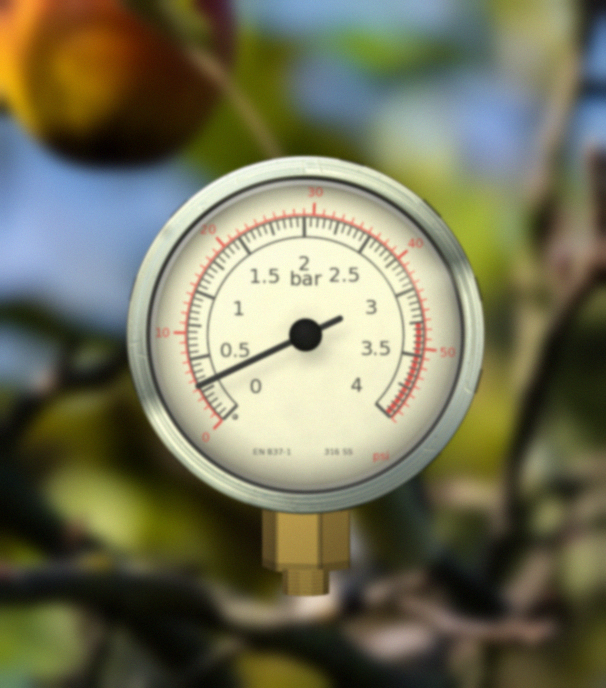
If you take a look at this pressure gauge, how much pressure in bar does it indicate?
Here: 0.3 bar
